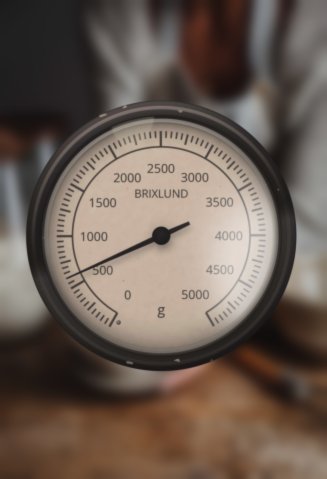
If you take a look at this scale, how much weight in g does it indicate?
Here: 600 g
